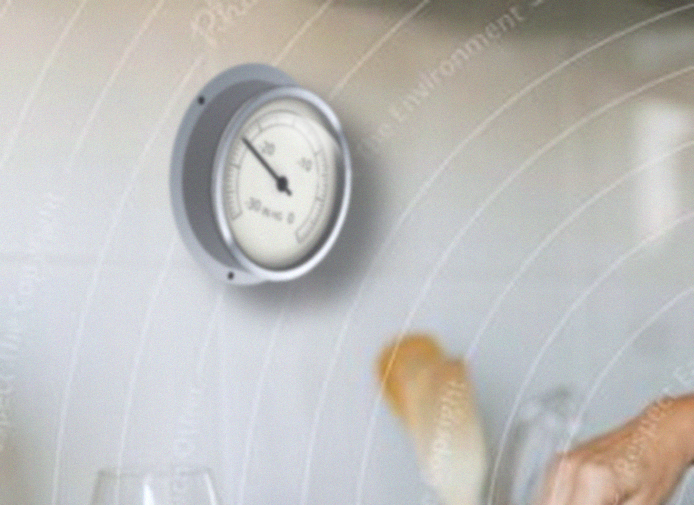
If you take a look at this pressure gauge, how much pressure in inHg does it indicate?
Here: -22.5 inHg
